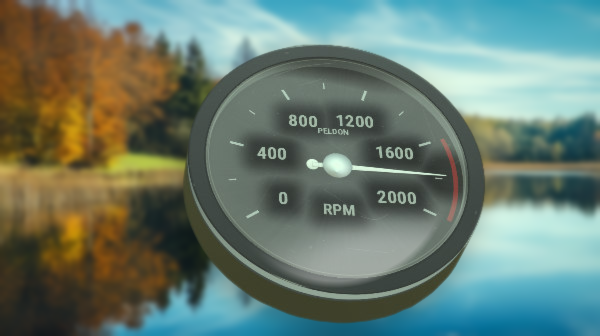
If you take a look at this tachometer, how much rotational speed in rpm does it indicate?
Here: 1800 rpm
